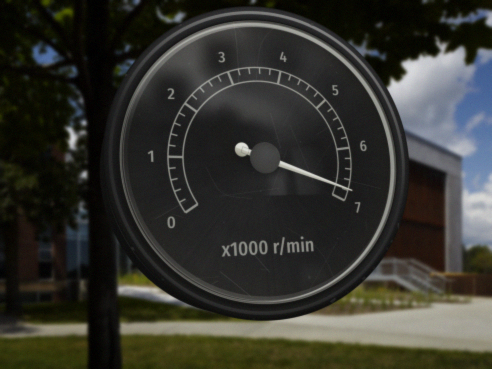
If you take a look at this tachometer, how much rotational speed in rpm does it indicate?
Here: 6800 rpm
